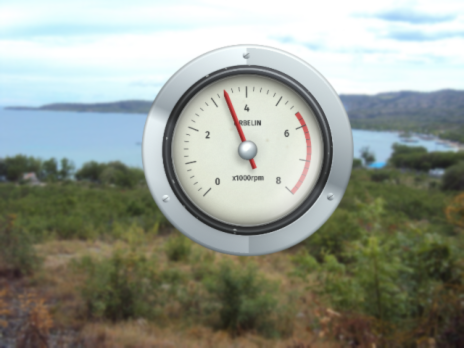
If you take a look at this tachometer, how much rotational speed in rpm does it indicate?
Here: 3400 rpm
